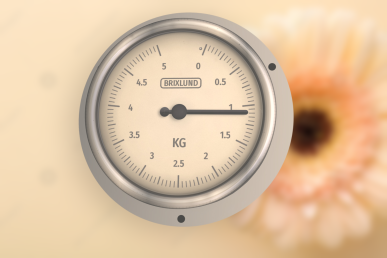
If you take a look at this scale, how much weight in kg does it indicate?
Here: 1.1 kg
